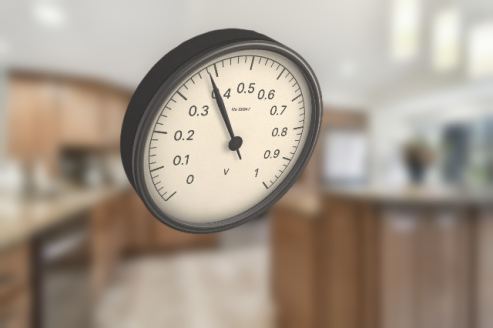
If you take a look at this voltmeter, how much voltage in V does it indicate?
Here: 0.38 V
